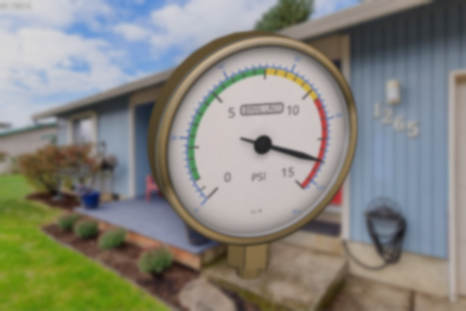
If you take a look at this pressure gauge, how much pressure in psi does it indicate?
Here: 13.5 psi
